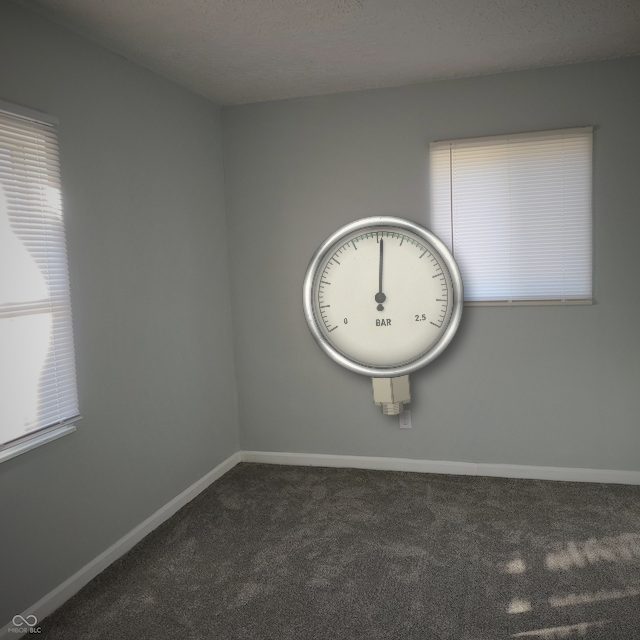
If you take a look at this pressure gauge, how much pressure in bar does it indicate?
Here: 1.3 bar
